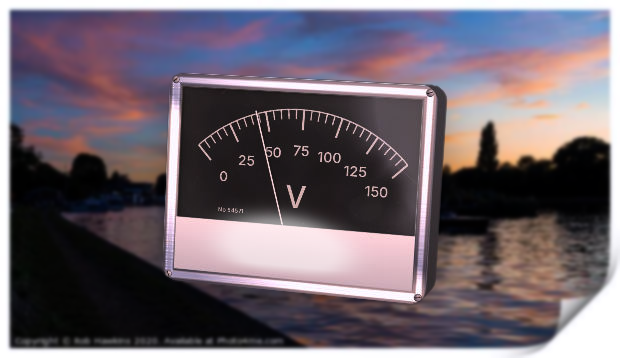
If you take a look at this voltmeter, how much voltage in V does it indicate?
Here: 45 V
